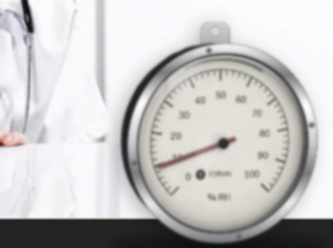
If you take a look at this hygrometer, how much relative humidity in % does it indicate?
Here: 10 %
